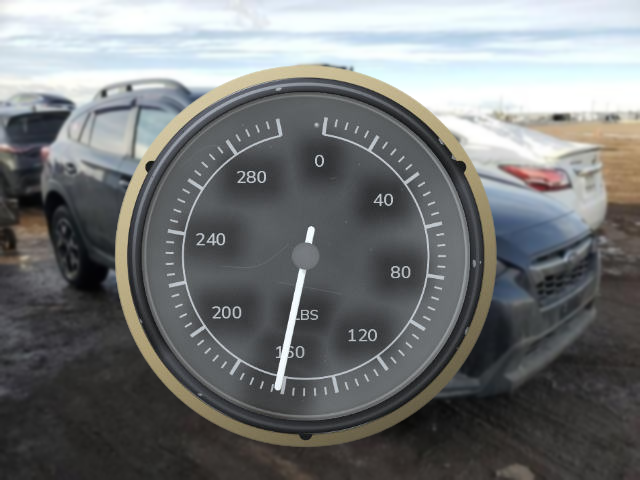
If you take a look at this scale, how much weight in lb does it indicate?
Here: 162 lb
